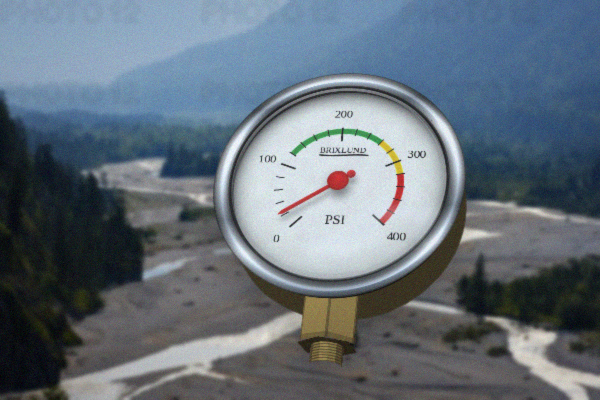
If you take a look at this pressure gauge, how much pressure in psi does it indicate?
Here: 20 psi
